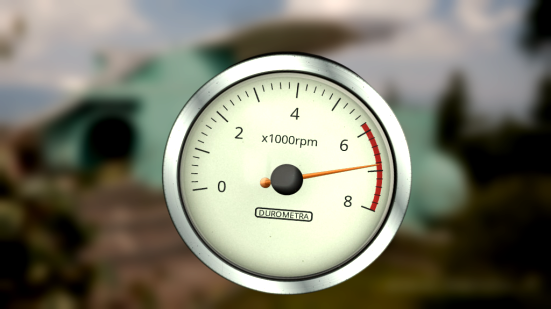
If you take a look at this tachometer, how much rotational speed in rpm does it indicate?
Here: 6800 rpm
